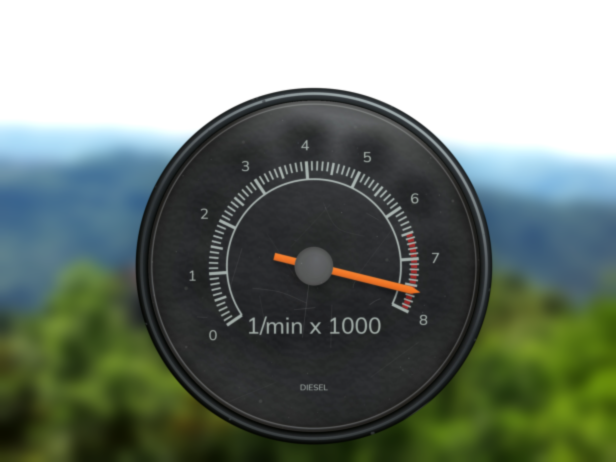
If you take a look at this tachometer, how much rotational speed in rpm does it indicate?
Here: 7600 rpm
